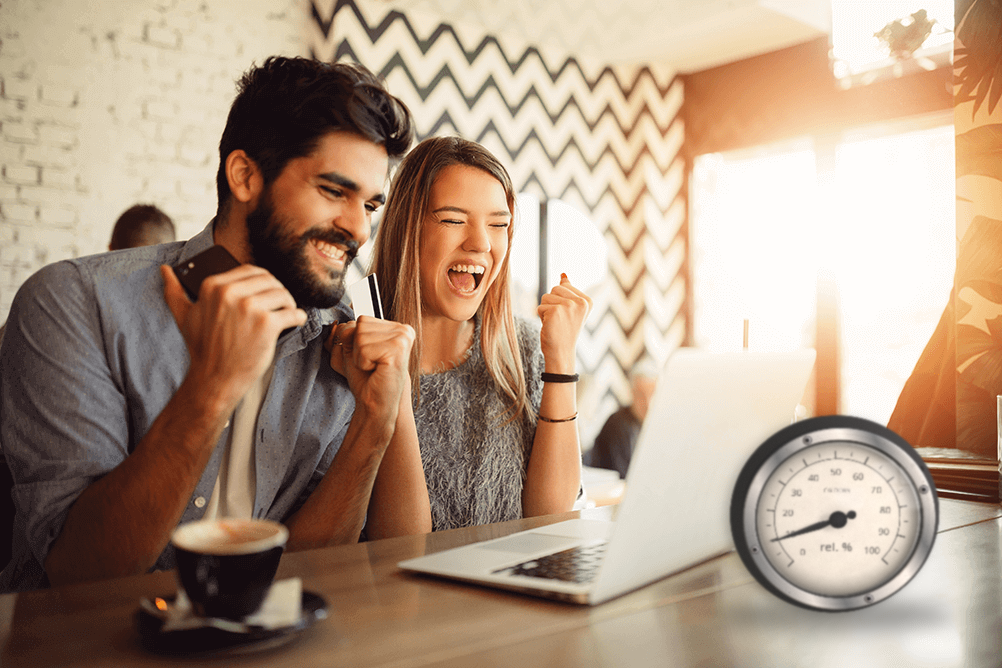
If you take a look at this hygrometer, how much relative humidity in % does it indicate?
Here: 10 %
